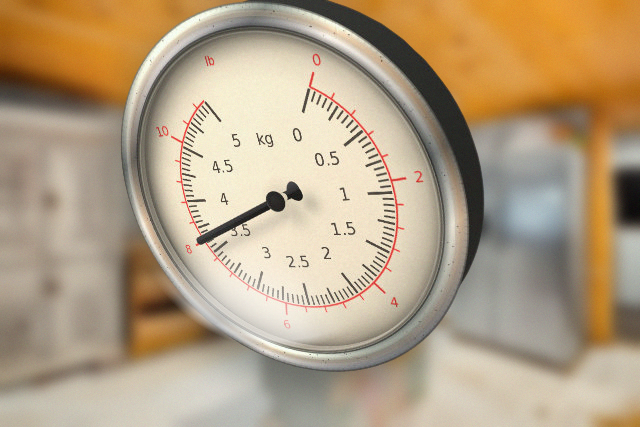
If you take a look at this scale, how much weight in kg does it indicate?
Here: 3.65 kg
